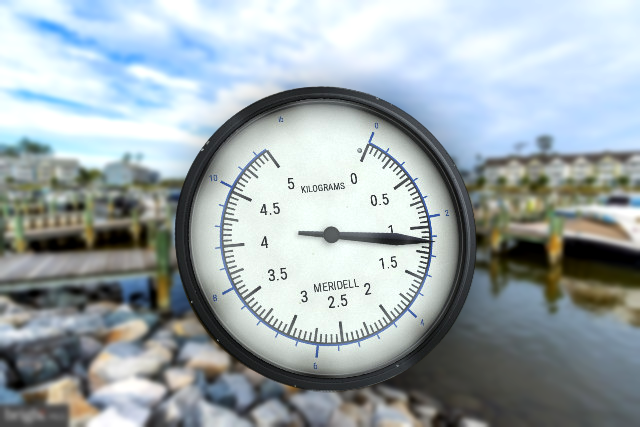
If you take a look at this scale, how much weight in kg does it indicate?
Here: 1.15 kg
